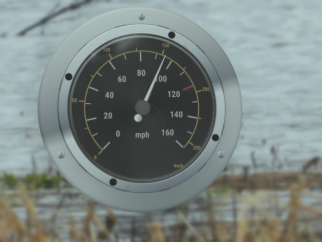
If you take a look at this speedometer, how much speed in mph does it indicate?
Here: 95 mph
